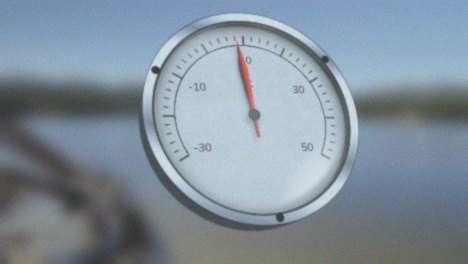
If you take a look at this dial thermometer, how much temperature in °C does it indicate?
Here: 8 °C
